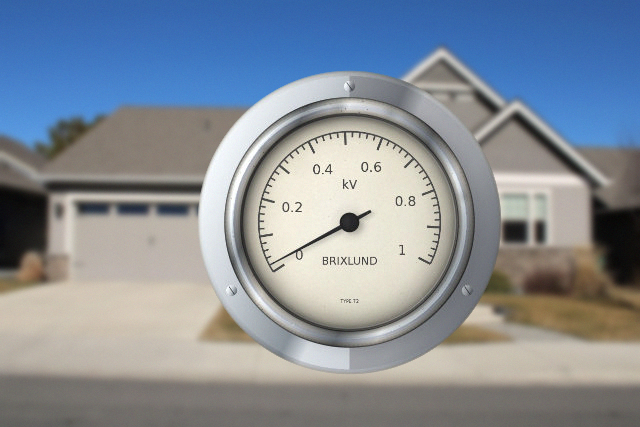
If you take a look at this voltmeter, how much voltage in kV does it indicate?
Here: 0.02 kV
